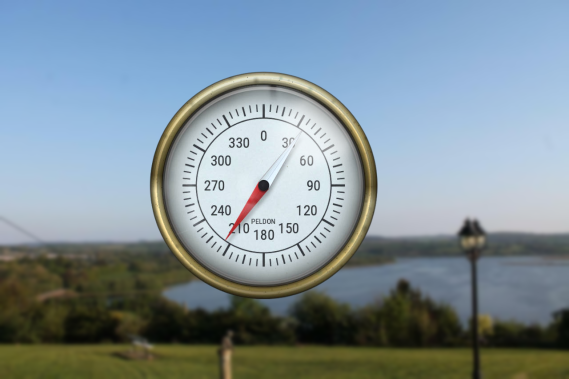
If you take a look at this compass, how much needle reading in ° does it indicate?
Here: 215 °
